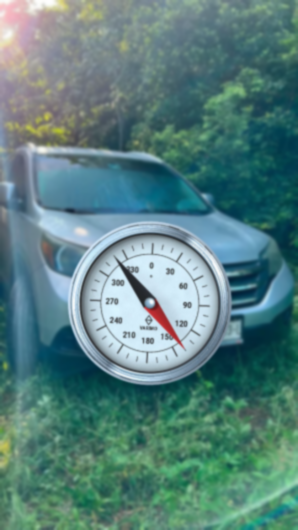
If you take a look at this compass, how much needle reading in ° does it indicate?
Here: 140 °
